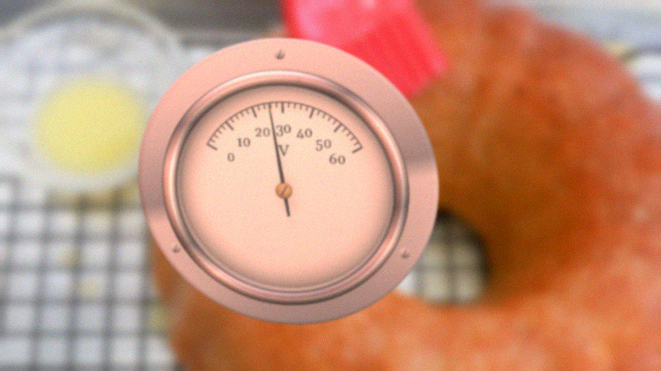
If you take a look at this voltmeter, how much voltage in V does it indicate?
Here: 26 V
